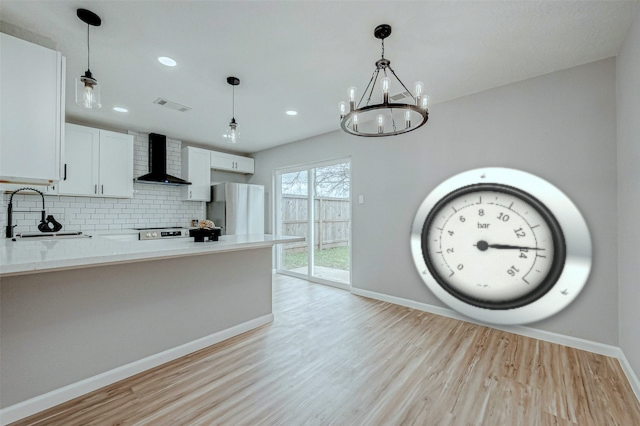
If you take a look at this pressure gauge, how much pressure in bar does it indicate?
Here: 13.5 bar
